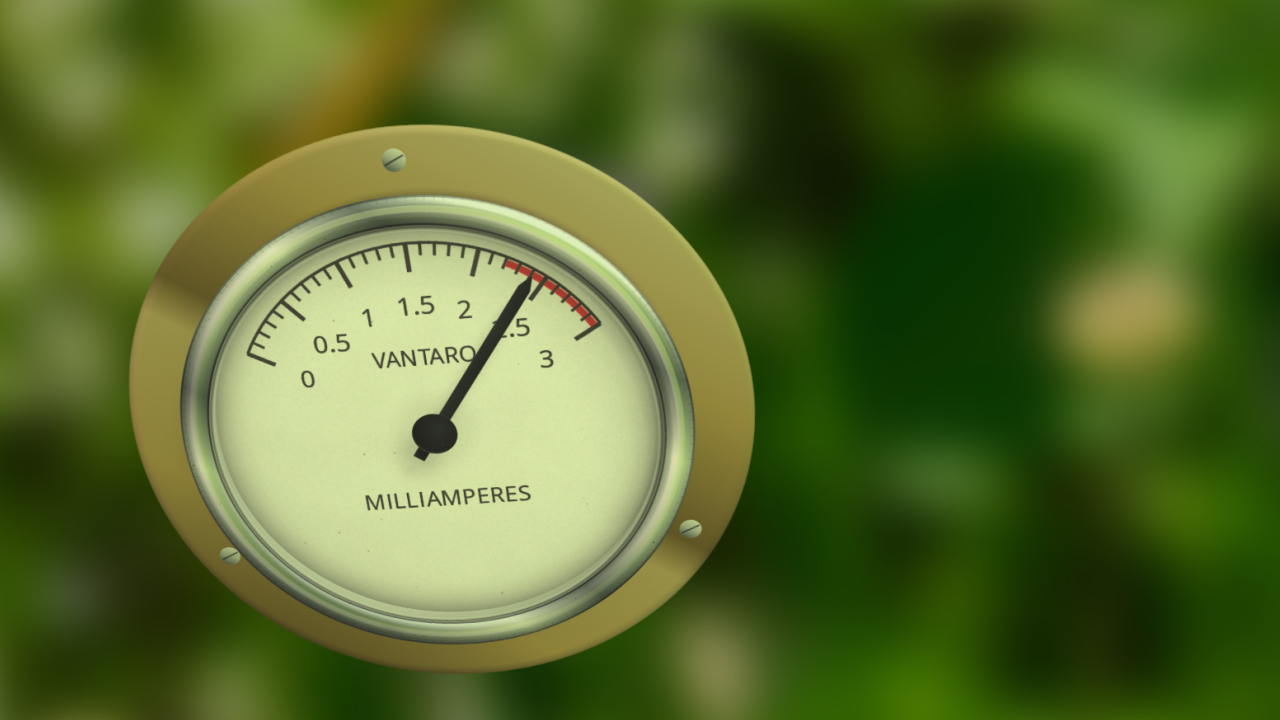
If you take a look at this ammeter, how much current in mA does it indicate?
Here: 2.4 mA
